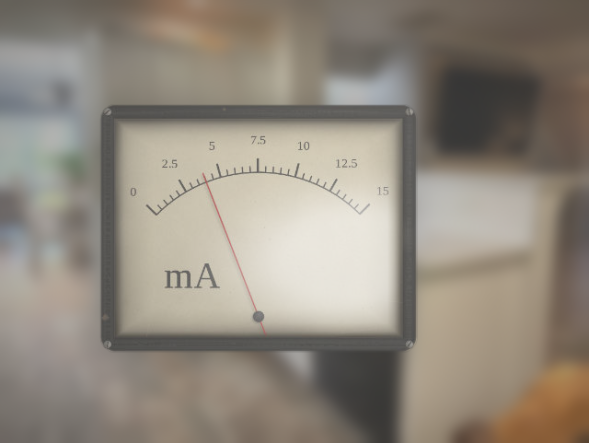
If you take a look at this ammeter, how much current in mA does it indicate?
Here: 4 mA
